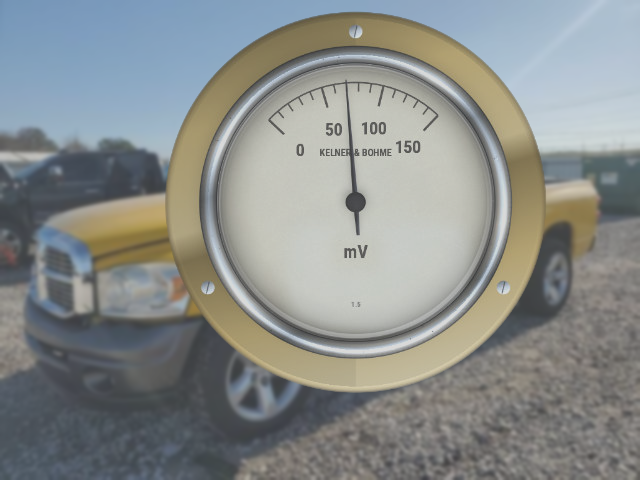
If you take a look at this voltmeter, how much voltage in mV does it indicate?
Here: 70 mV
